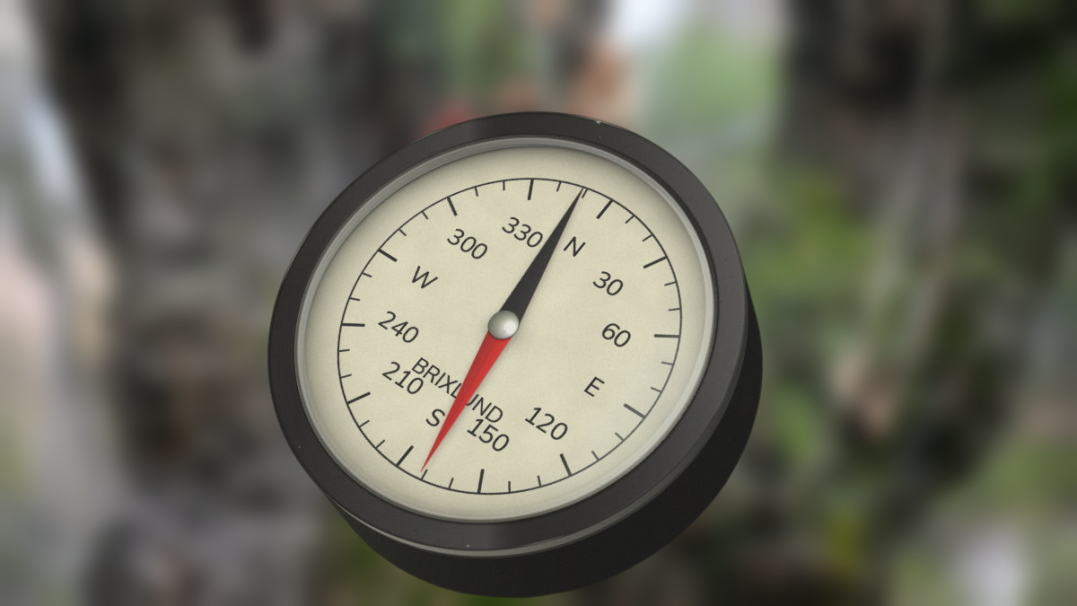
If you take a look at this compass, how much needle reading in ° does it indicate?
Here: 170 °
